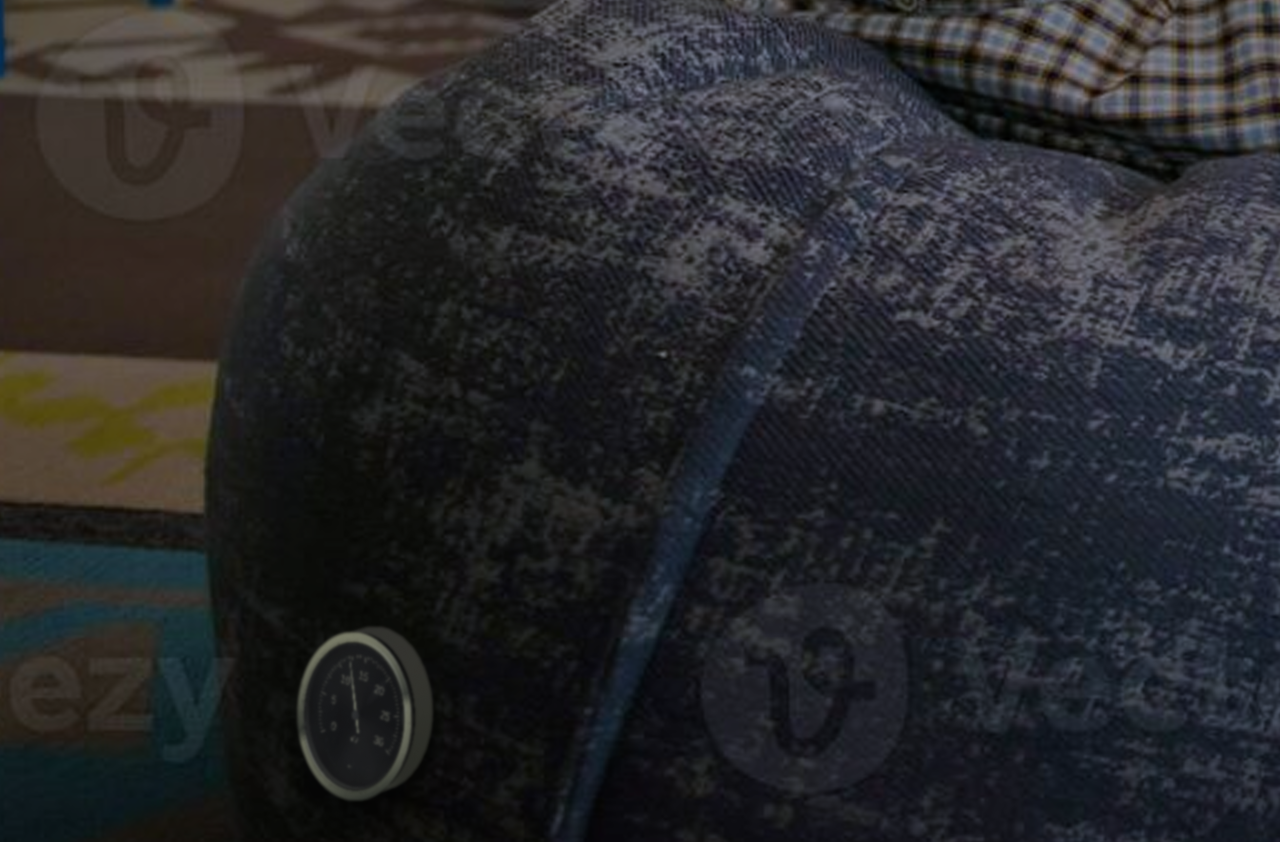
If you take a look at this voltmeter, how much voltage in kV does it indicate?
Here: 12.5 kV
